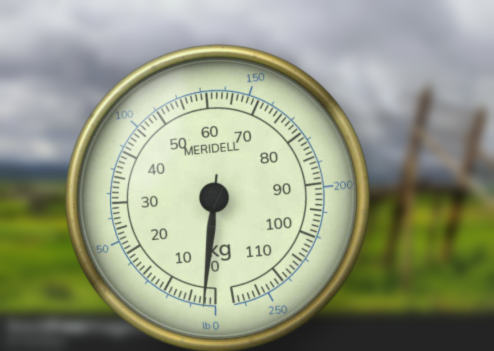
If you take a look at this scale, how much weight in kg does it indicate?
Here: 2 kg
